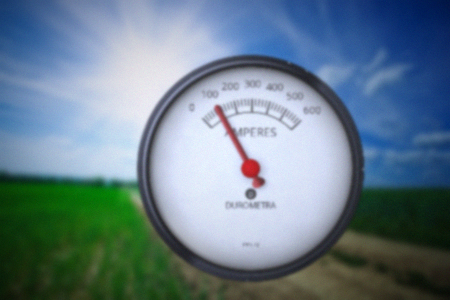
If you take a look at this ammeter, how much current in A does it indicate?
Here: 100 A
